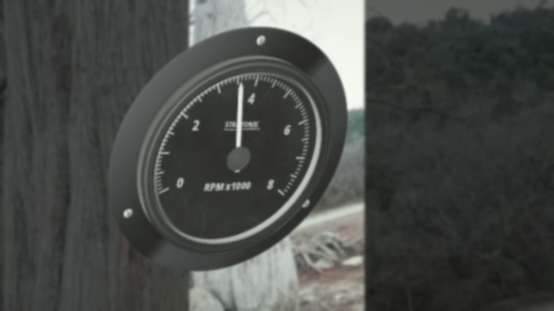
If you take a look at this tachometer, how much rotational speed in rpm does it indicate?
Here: 3500 rpm
